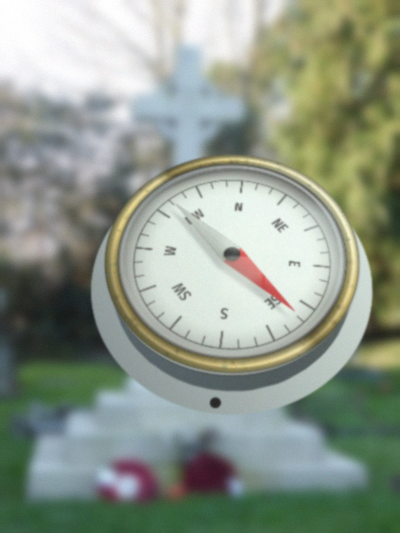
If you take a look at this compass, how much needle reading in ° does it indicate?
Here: 130 °
